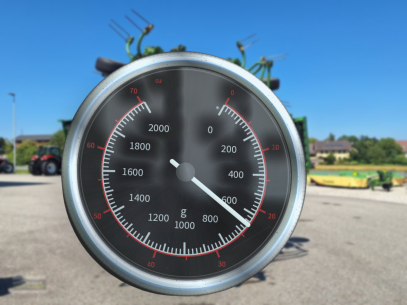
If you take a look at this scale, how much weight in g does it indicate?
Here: 660 g
